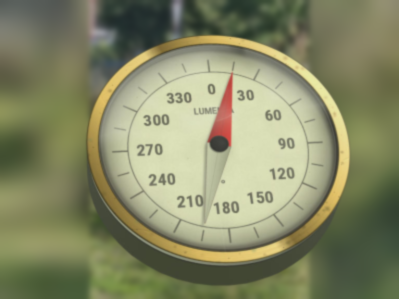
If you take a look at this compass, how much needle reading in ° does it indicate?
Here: 15 °
